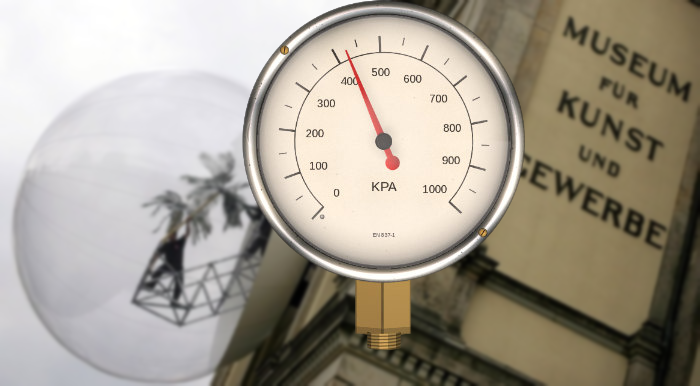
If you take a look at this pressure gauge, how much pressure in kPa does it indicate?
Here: 425 kPa
